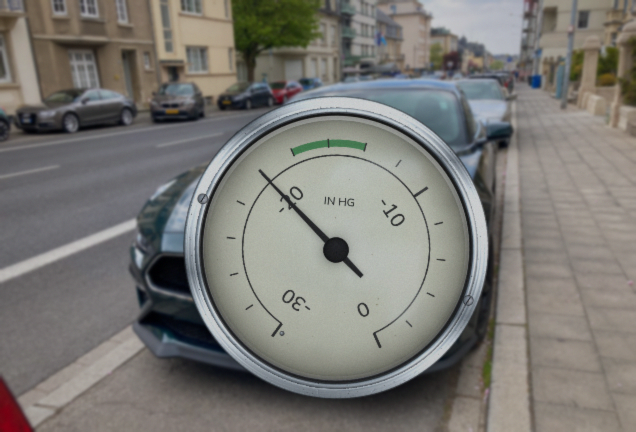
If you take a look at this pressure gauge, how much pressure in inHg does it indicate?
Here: -20 inHg
